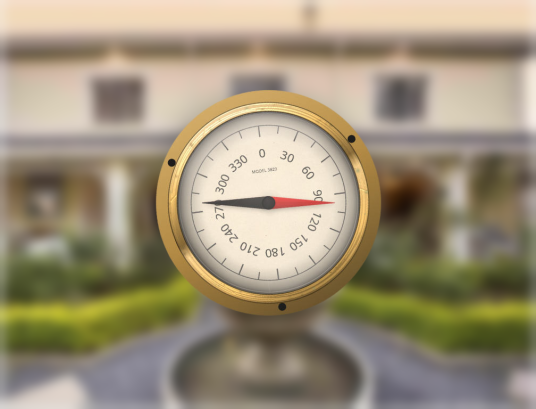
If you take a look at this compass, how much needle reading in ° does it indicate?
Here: 97.5 °
